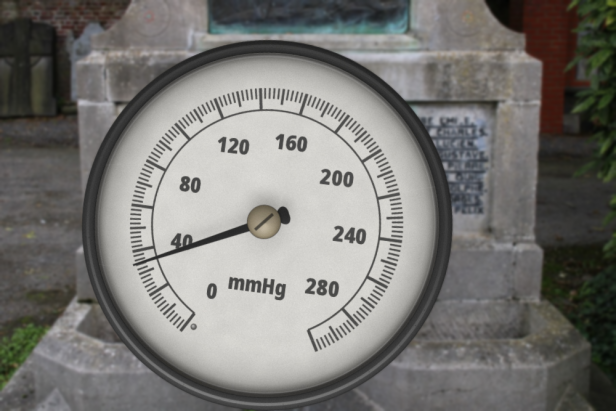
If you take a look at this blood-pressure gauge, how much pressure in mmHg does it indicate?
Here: 34 mmHg
